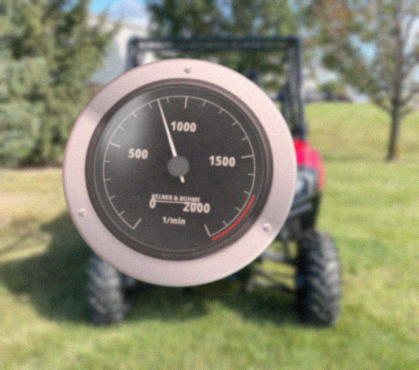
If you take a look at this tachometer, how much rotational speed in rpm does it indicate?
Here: 850 rpm
